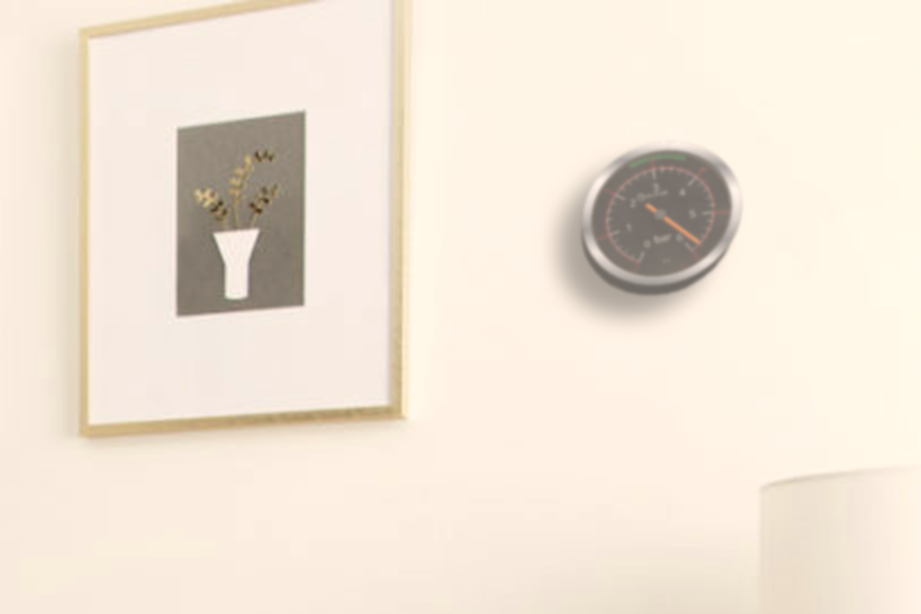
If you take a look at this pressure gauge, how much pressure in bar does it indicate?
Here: 5.8 bar
